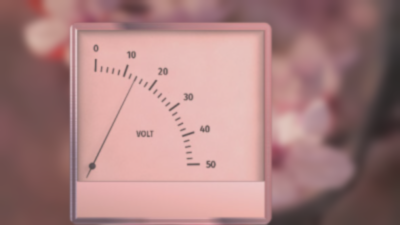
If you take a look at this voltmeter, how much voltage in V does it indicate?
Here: 14 V
